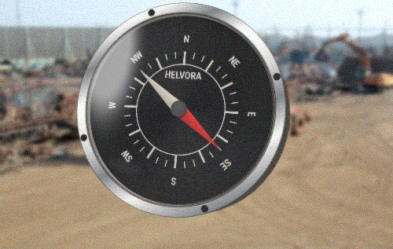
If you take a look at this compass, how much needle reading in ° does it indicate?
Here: 130 °
